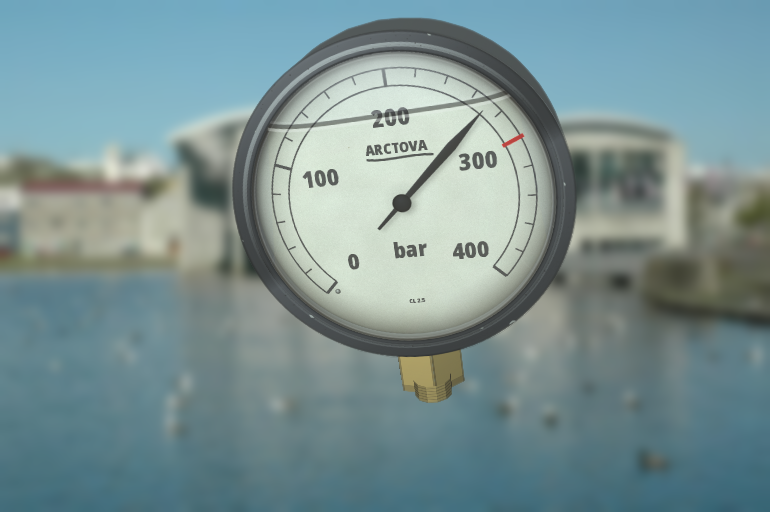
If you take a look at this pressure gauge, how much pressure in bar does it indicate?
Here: 270 bar
